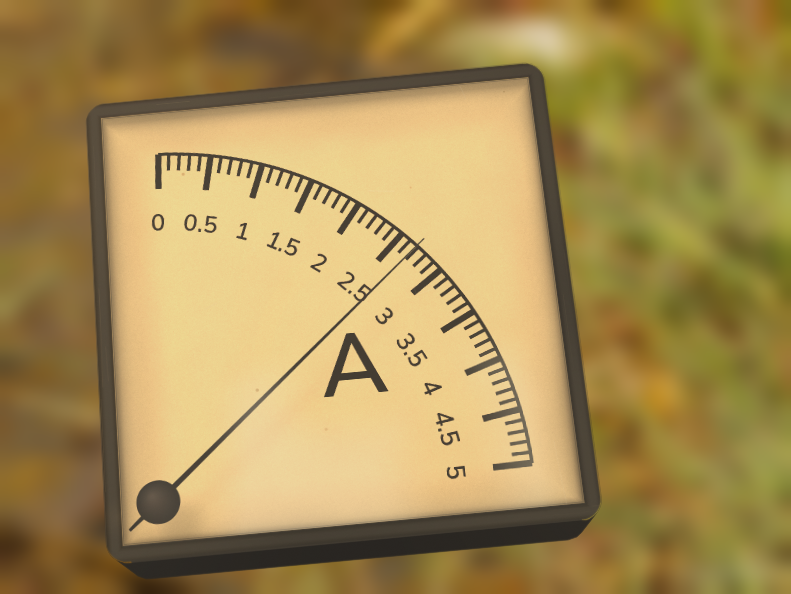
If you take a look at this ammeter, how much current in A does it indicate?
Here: 2.7 A
